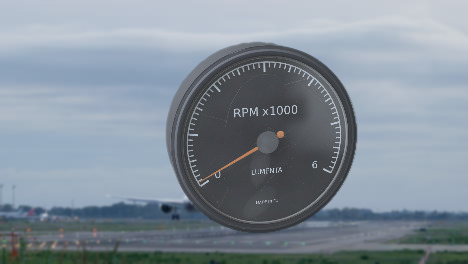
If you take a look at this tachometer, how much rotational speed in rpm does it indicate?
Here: 100 rpm
